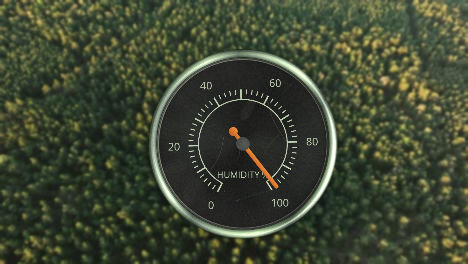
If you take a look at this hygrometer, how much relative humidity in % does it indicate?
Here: 98 %
